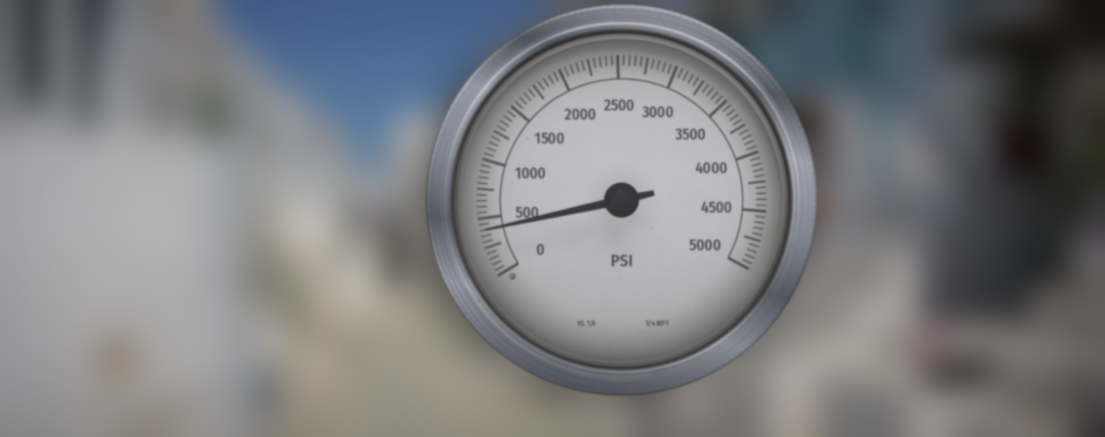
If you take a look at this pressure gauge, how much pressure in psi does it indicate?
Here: 400 psi
